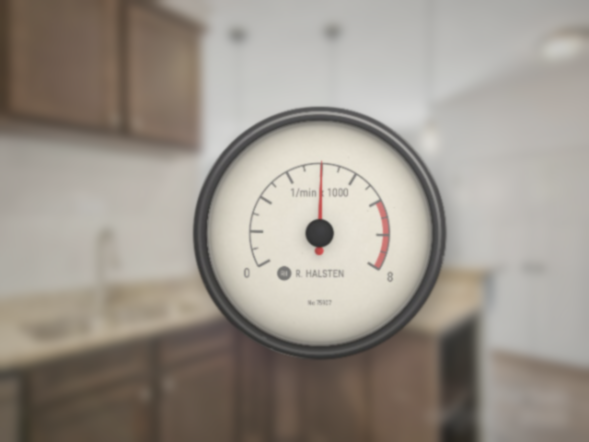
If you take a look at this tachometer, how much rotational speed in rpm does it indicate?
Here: 4000 rpm
